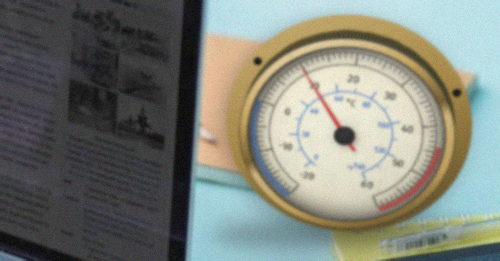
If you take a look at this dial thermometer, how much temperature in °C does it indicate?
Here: 10 °C
